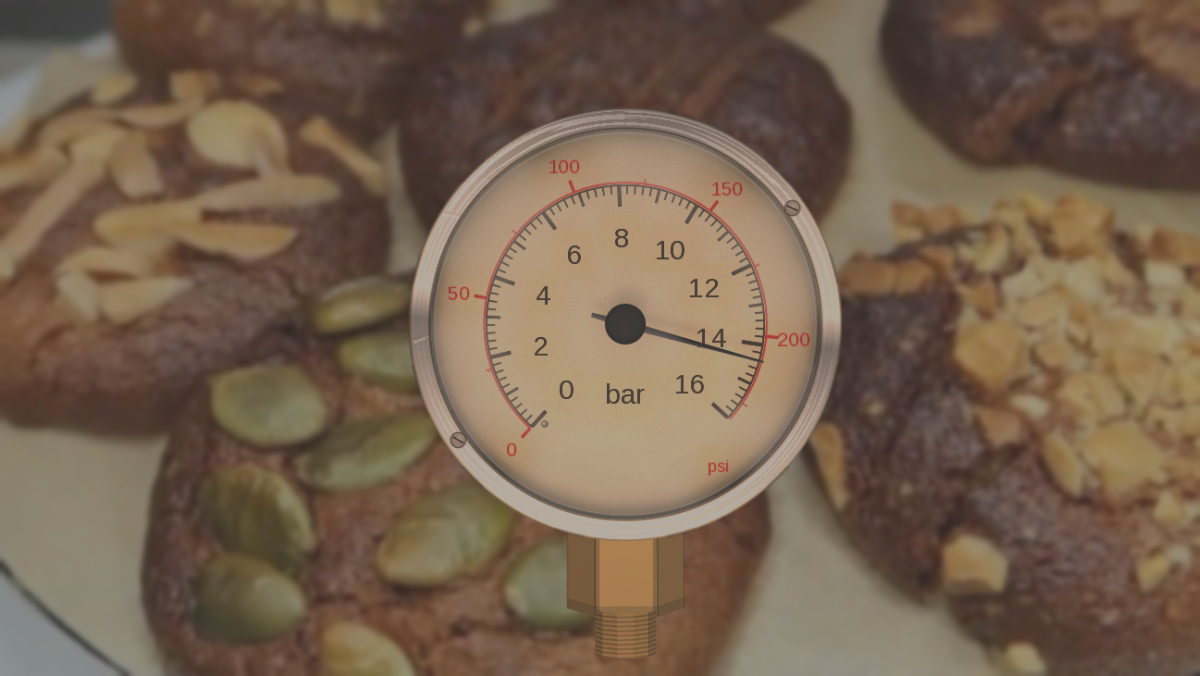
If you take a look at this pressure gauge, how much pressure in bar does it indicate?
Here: 14.4 bar
